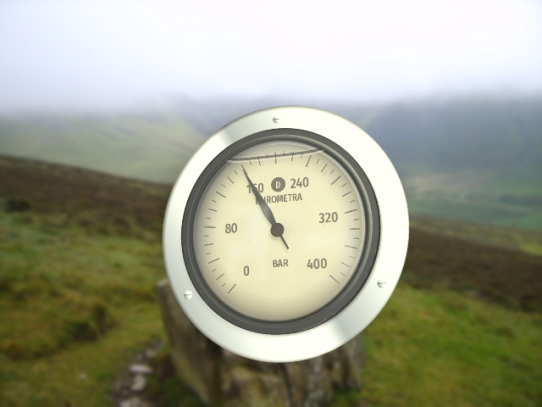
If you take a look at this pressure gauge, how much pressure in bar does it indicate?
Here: 160 bar
